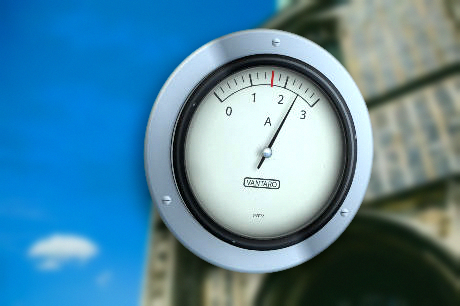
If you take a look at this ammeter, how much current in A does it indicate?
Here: 2.4 A
